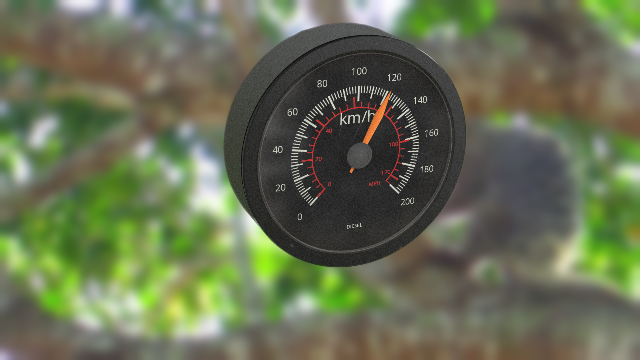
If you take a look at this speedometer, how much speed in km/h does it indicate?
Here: 120 km/h
